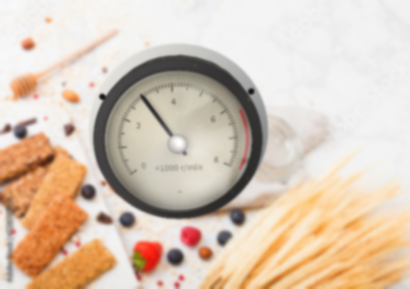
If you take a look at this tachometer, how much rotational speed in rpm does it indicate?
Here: 3000 rpm
